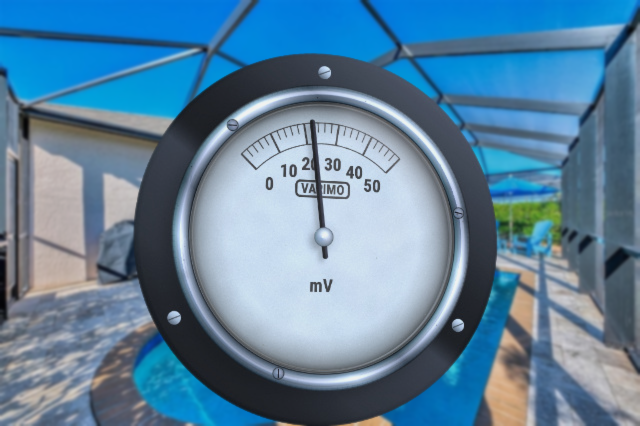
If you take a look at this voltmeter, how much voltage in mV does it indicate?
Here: 22 mV
